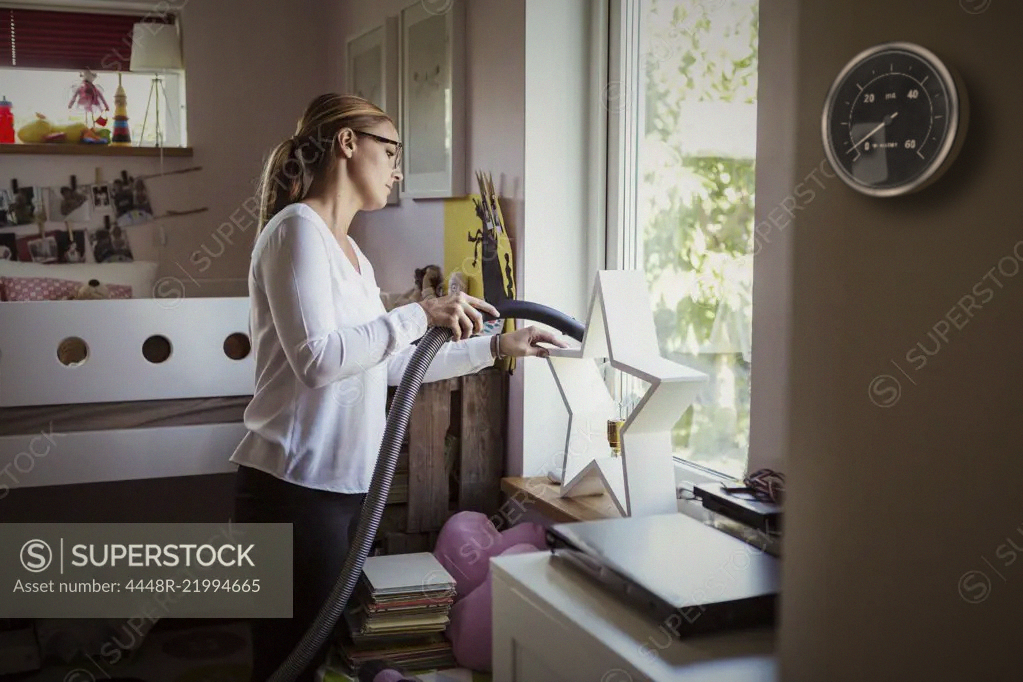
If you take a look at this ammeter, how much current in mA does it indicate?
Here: 2.5 mA
